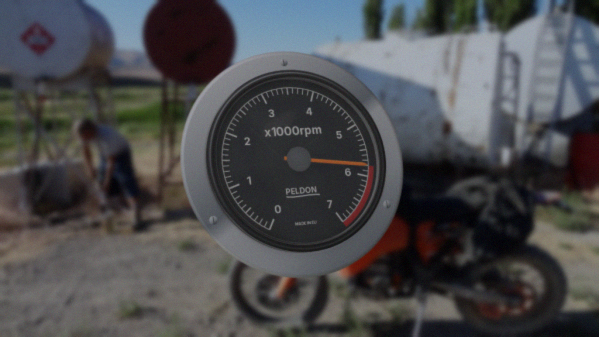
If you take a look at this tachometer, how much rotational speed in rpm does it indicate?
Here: 5800 rpm
